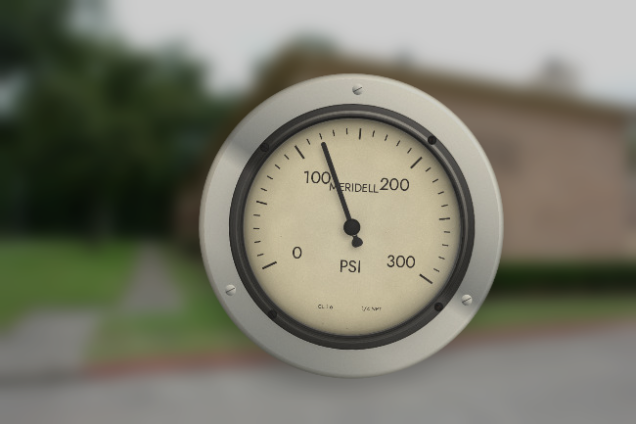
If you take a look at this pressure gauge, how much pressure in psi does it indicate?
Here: 120 psi
